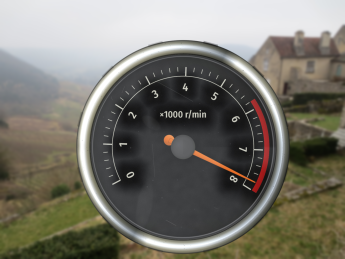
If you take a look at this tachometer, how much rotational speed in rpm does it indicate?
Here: 7800 rpm
